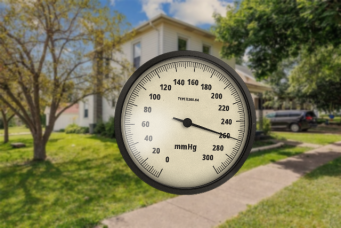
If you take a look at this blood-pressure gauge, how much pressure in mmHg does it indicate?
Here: 260 mmHg
